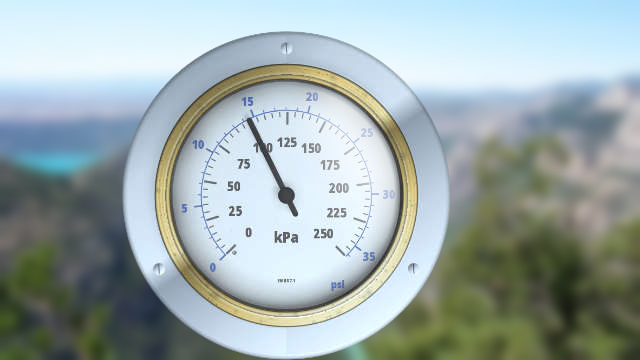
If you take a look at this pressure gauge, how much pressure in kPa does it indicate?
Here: 100 kPa
